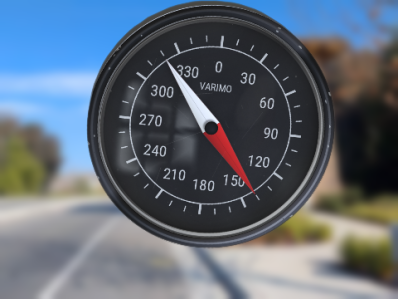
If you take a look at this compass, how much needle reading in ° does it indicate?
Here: 140 °
